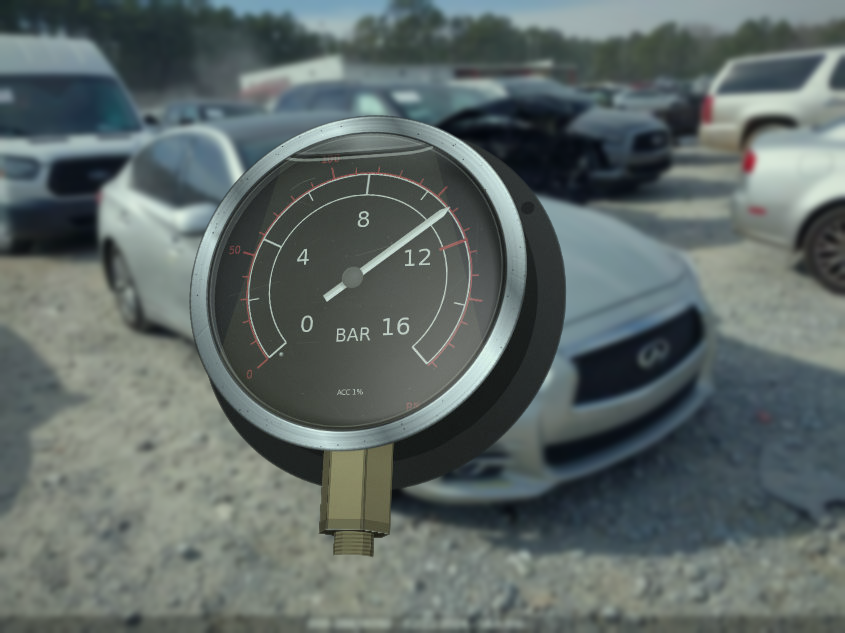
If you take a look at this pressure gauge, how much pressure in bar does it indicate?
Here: 11 bar
